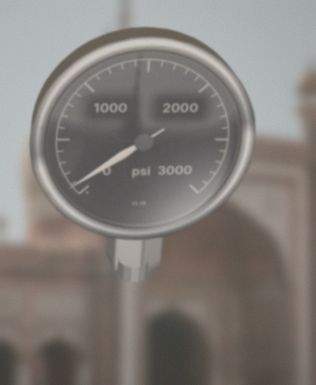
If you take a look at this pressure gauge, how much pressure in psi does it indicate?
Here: 100 psi
